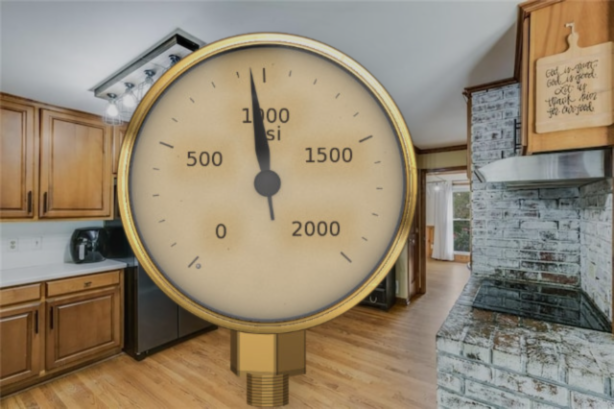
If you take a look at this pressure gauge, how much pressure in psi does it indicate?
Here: 950 psi
